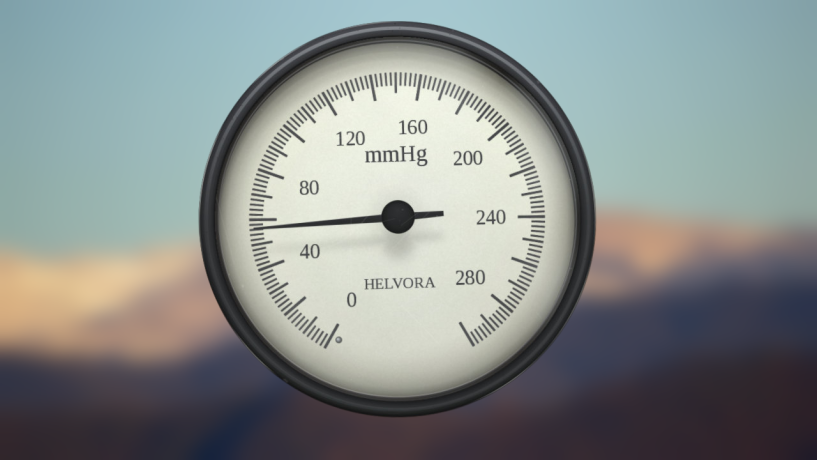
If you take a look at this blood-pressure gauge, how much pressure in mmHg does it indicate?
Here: 56 mmHg
